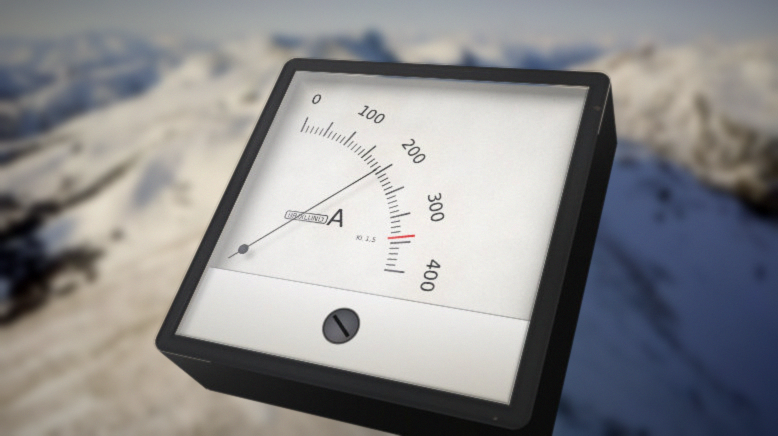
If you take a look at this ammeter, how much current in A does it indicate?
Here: 200 A
